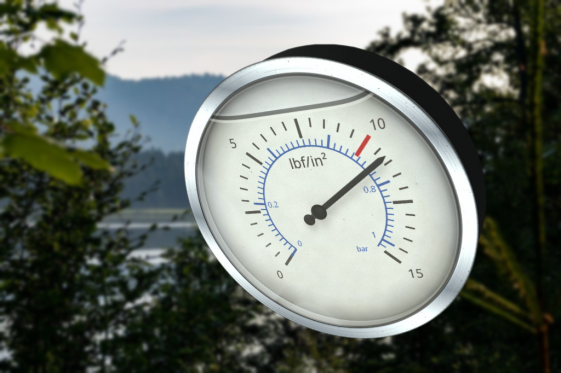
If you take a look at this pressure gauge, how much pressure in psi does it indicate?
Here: 10.75 psi
